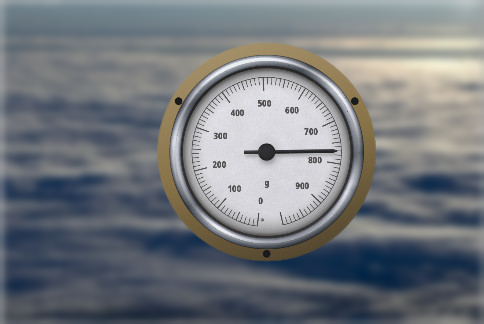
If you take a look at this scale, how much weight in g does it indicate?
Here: 770 g
